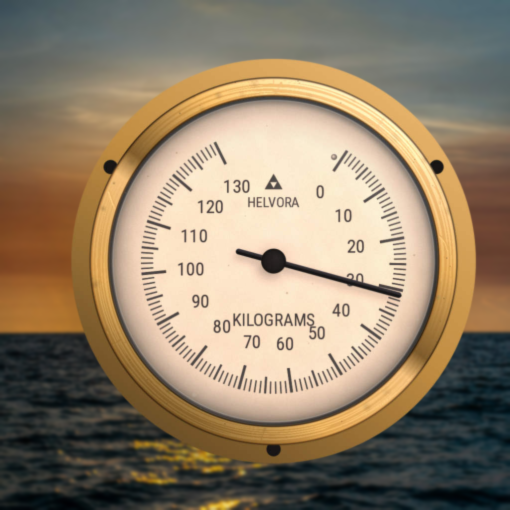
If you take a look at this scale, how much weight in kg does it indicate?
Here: 31 kg
